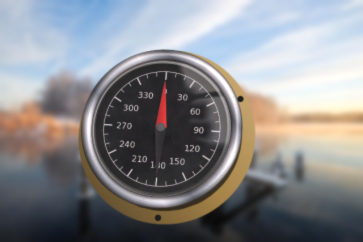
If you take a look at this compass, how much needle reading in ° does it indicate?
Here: 0 °
